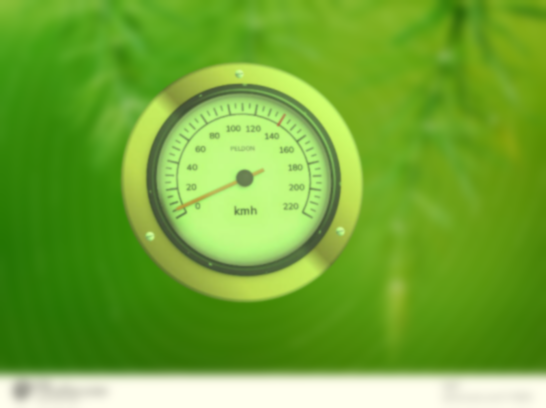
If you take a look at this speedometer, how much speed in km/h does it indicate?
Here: 5 km/h
